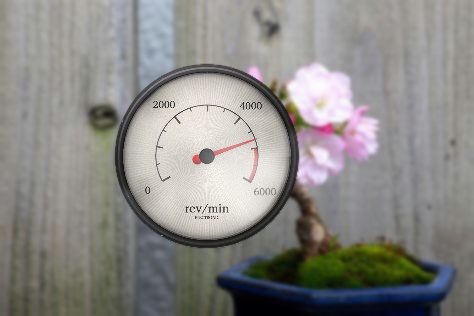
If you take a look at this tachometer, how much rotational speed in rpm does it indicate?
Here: 4750 rpm
